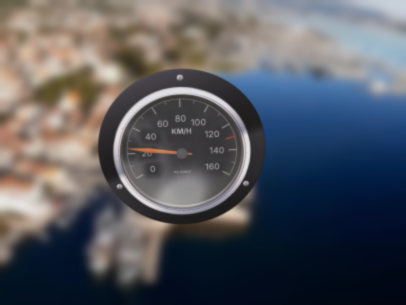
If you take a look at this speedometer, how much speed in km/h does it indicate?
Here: 25 km/h
